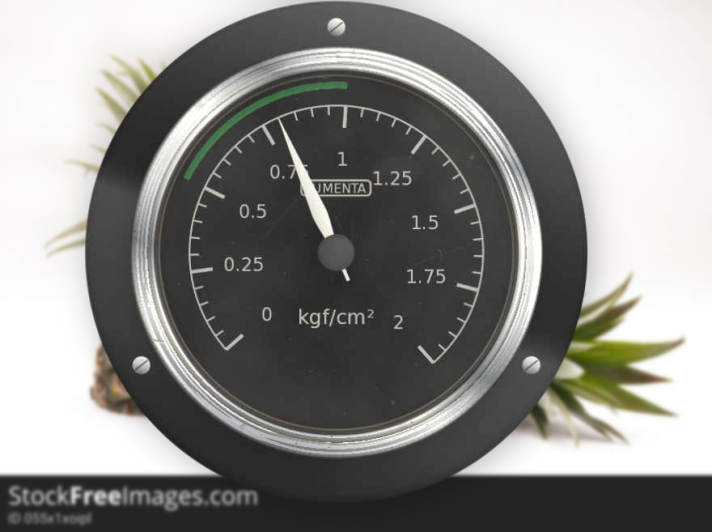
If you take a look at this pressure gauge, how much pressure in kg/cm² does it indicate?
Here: 0.8 kg/cm²
